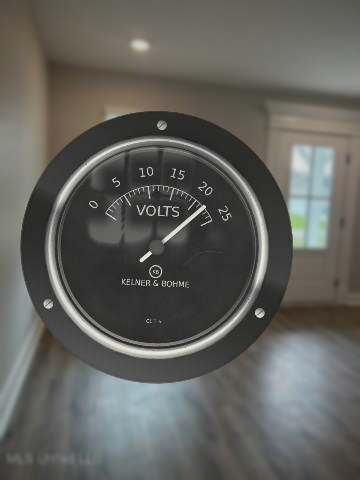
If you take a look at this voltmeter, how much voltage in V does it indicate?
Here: 22 V
